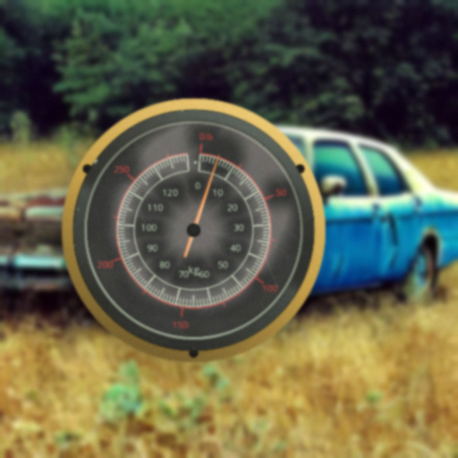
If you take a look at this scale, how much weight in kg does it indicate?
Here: 5 kg
